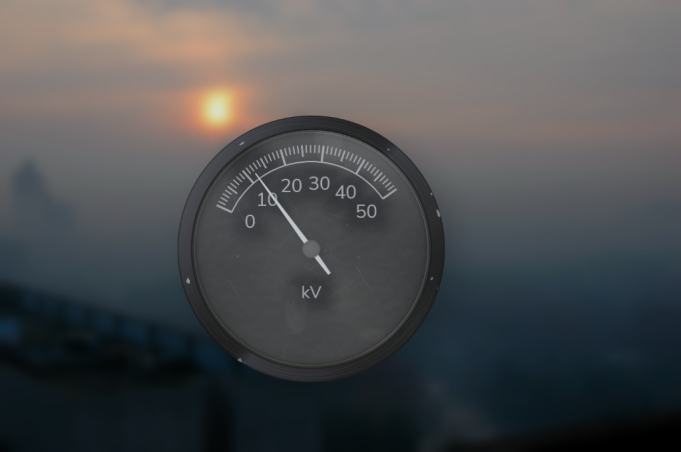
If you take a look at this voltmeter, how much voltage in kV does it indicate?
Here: 12 kV
